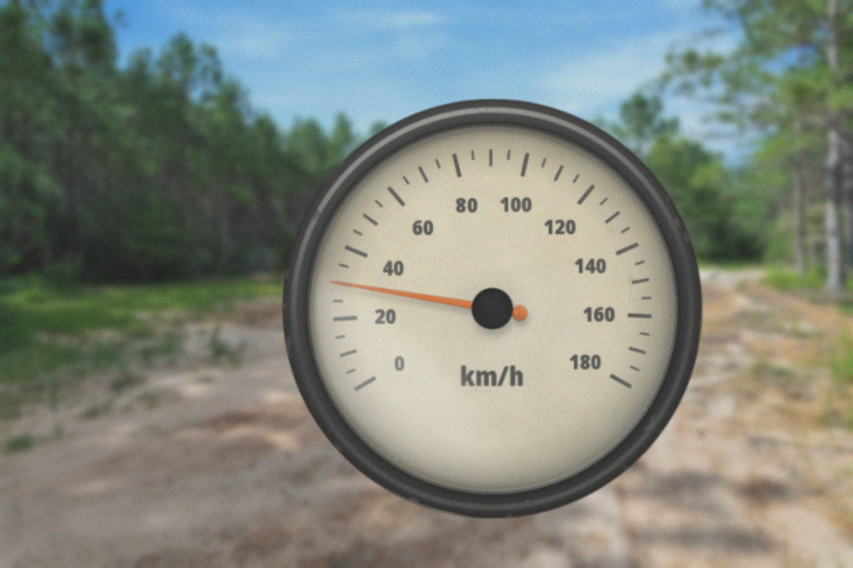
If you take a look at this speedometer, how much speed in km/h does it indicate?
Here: 30 km/h
